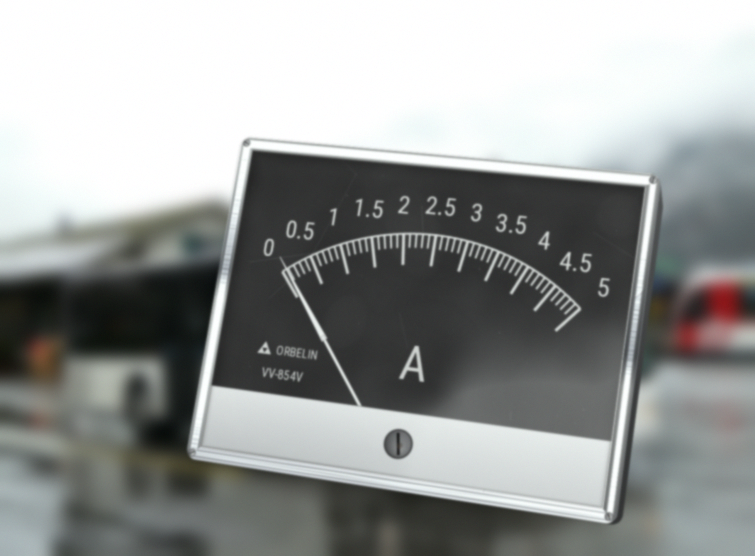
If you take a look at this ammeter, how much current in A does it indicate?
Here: 0.1 A
